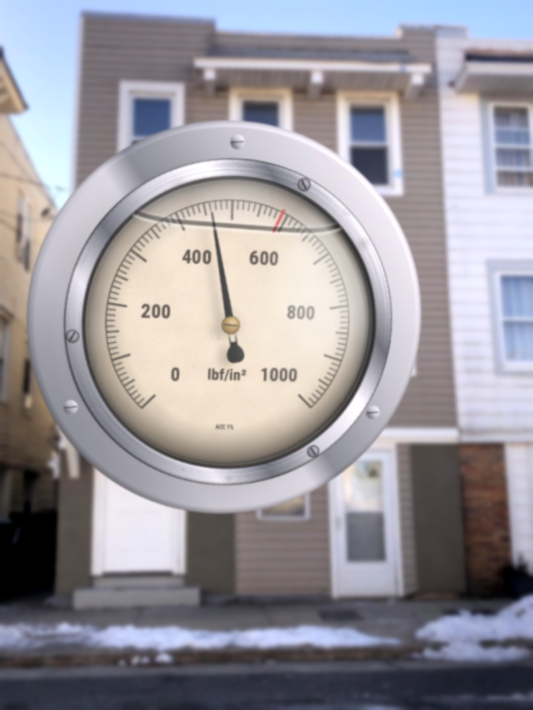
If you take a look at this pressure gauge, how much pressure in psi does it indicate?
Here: 460 psi
